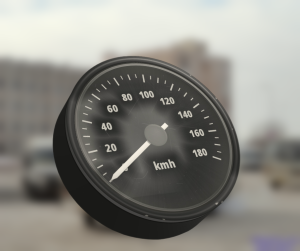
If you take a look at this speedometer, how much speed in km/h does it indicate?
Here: 0 km/h
